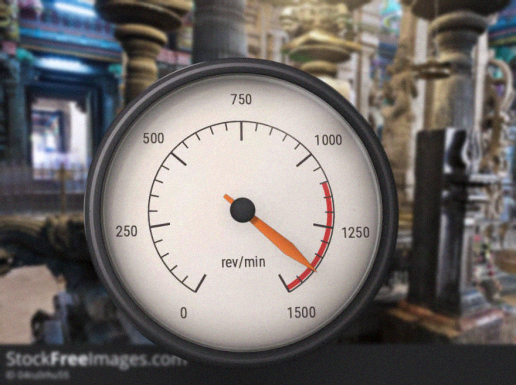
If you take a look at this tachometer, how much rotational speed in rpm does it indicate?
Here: 1400 rpm
